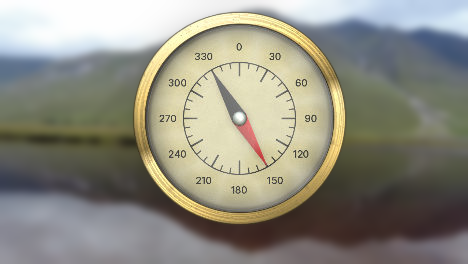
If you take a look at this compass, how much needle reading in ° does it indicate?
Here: 150 °
